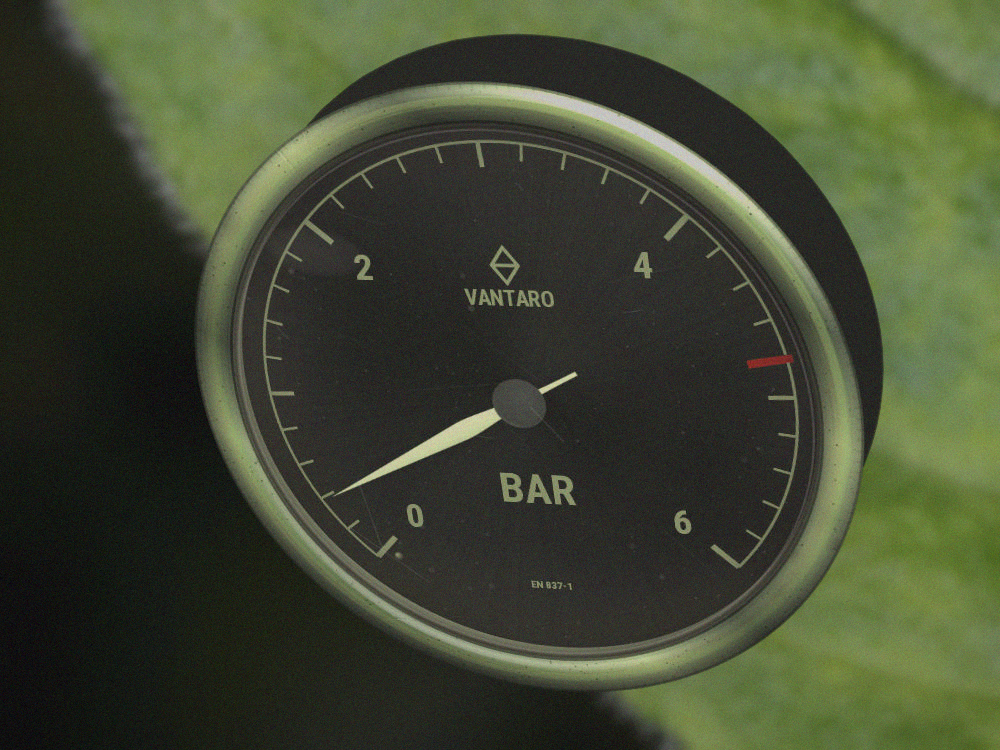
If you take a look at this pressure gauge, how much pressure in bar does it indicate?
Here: 0.4 bar
